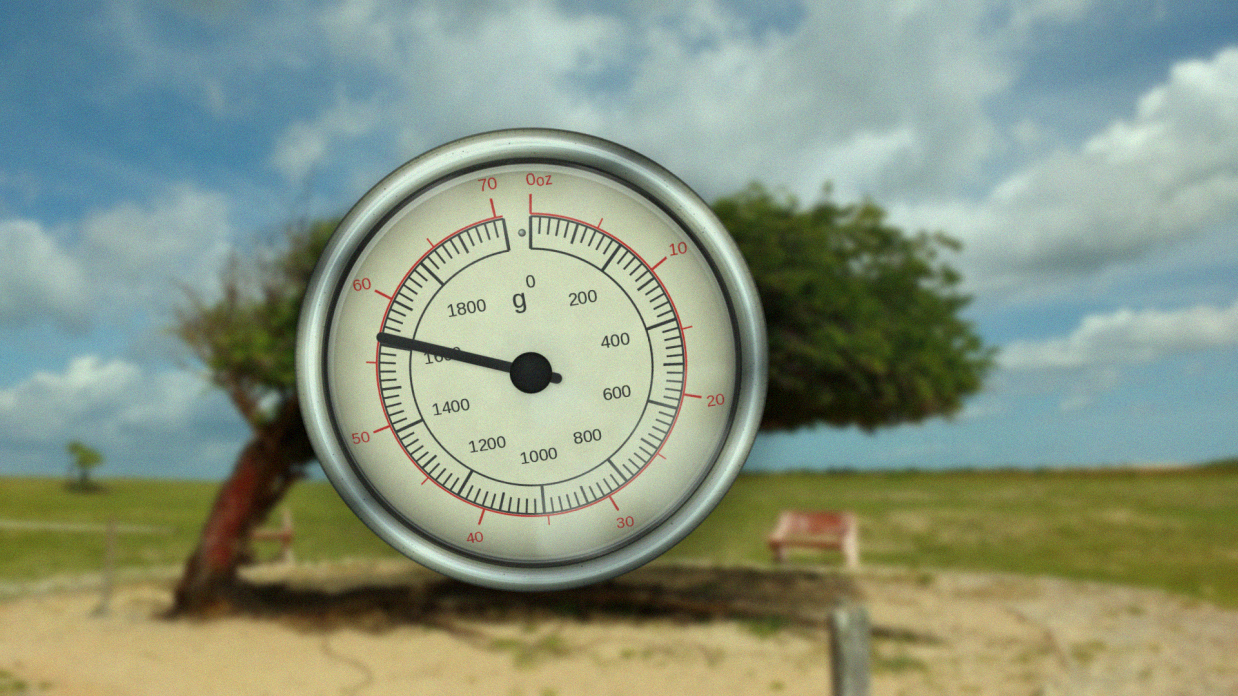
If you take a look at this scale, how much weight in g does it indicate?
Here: 1620 g
